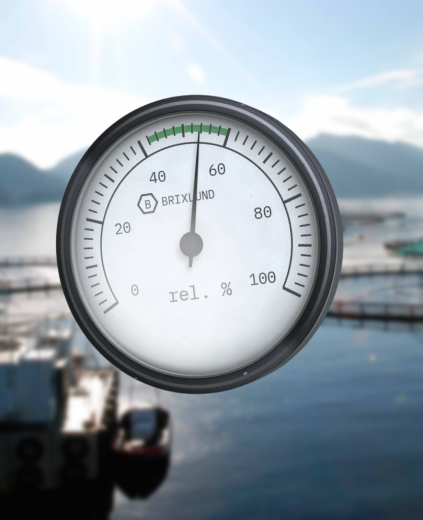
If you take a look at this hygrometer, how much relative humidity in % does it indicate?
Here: 54 %
